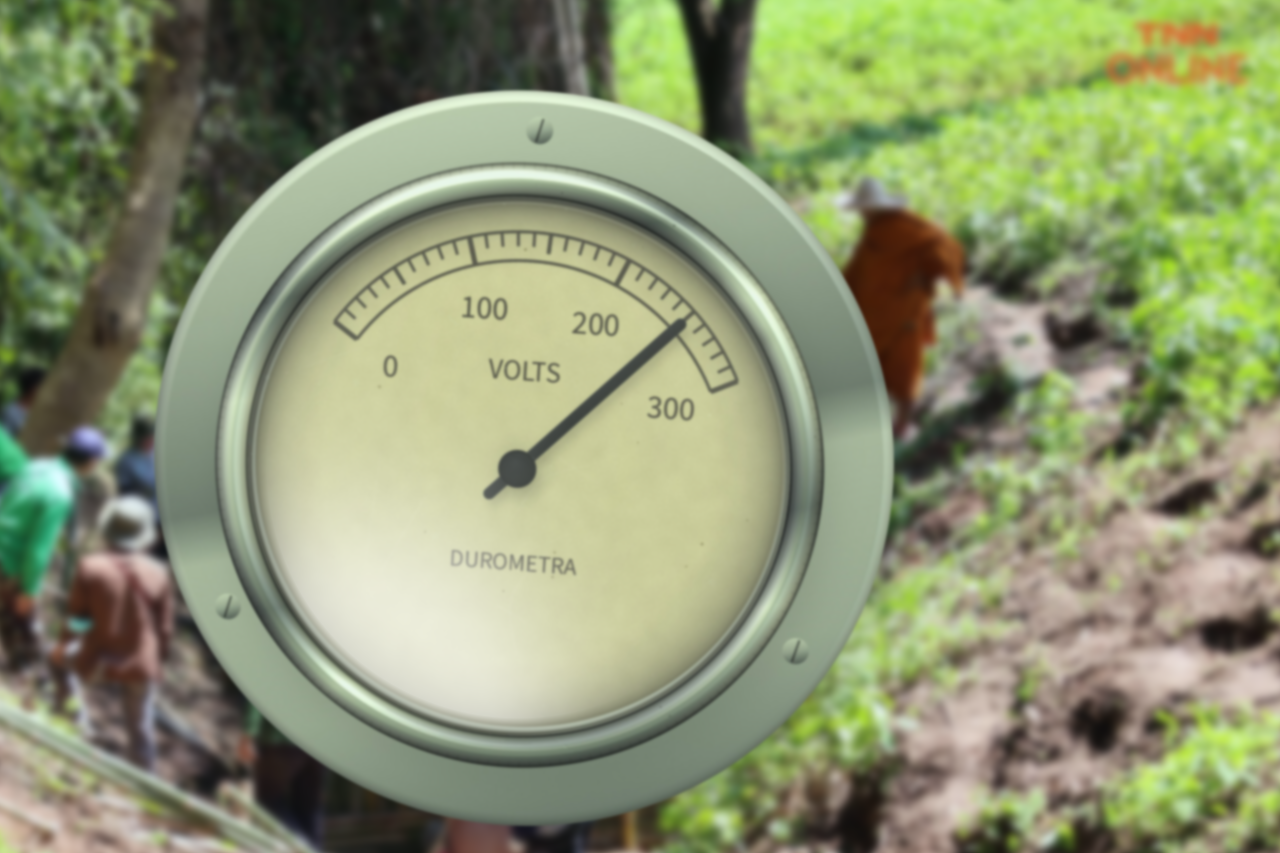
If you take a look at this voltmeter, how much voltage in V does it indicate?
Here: 250 V
